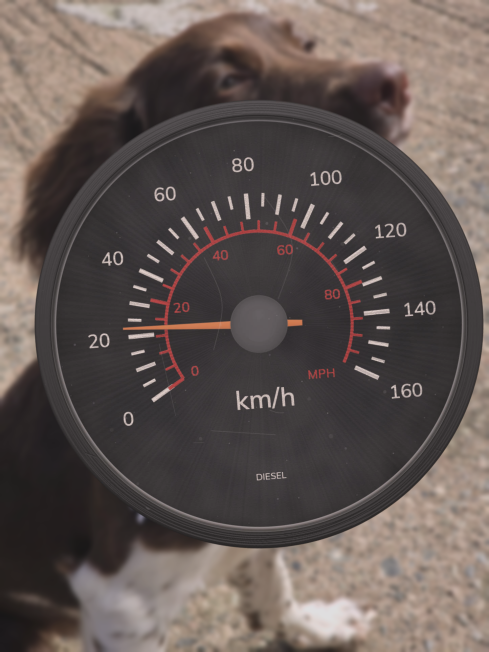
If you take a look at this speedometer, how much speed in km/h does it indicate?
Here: 22.5 km/h
